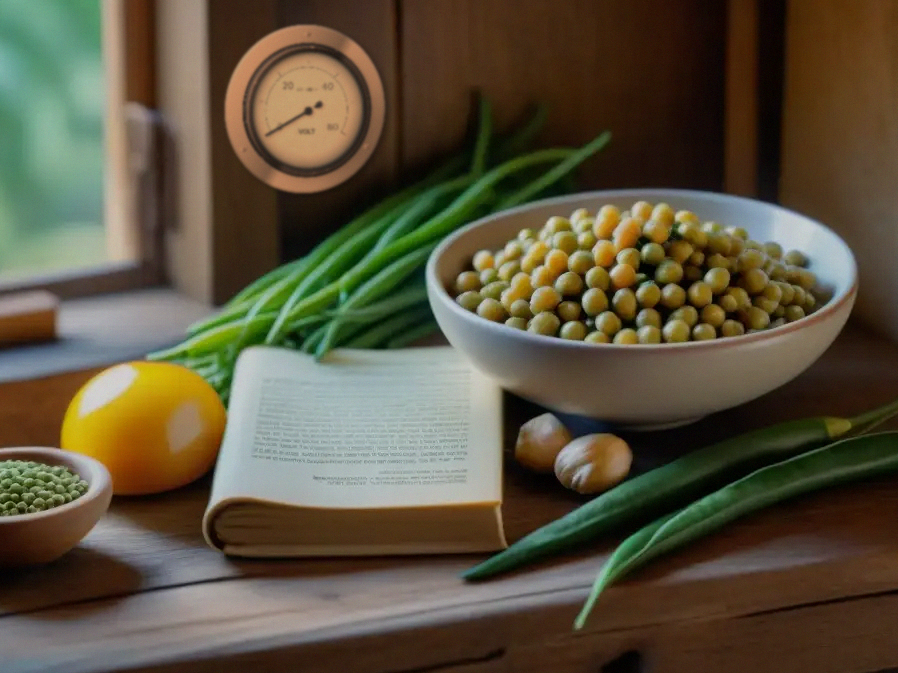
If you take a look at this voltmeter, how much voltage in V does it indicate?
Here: 0 V
